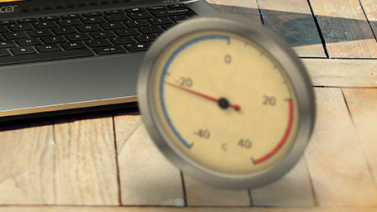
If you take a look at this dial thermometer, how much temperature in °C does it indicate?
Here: -22 °C
